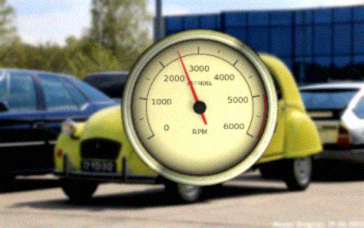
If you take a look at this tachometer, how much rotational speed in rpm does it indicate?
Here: 2500 rpm
